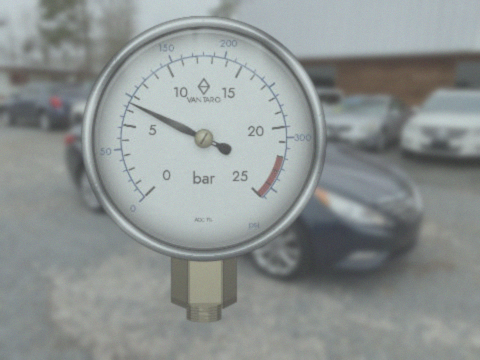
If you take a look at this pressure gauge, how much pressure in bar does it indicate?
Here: 6.5 bar
